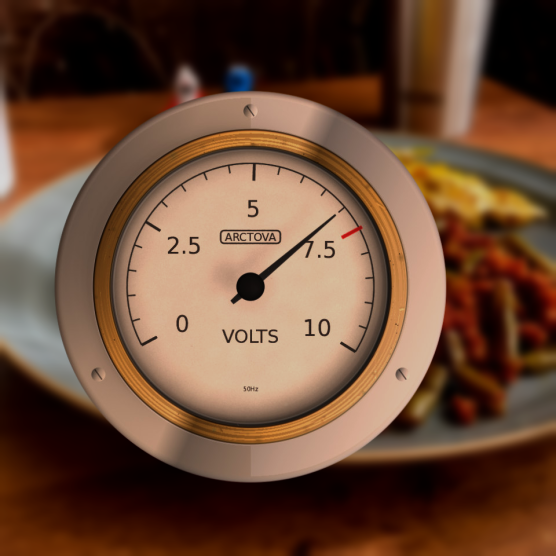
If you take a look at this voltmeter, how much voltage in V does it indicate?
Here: 7 V
